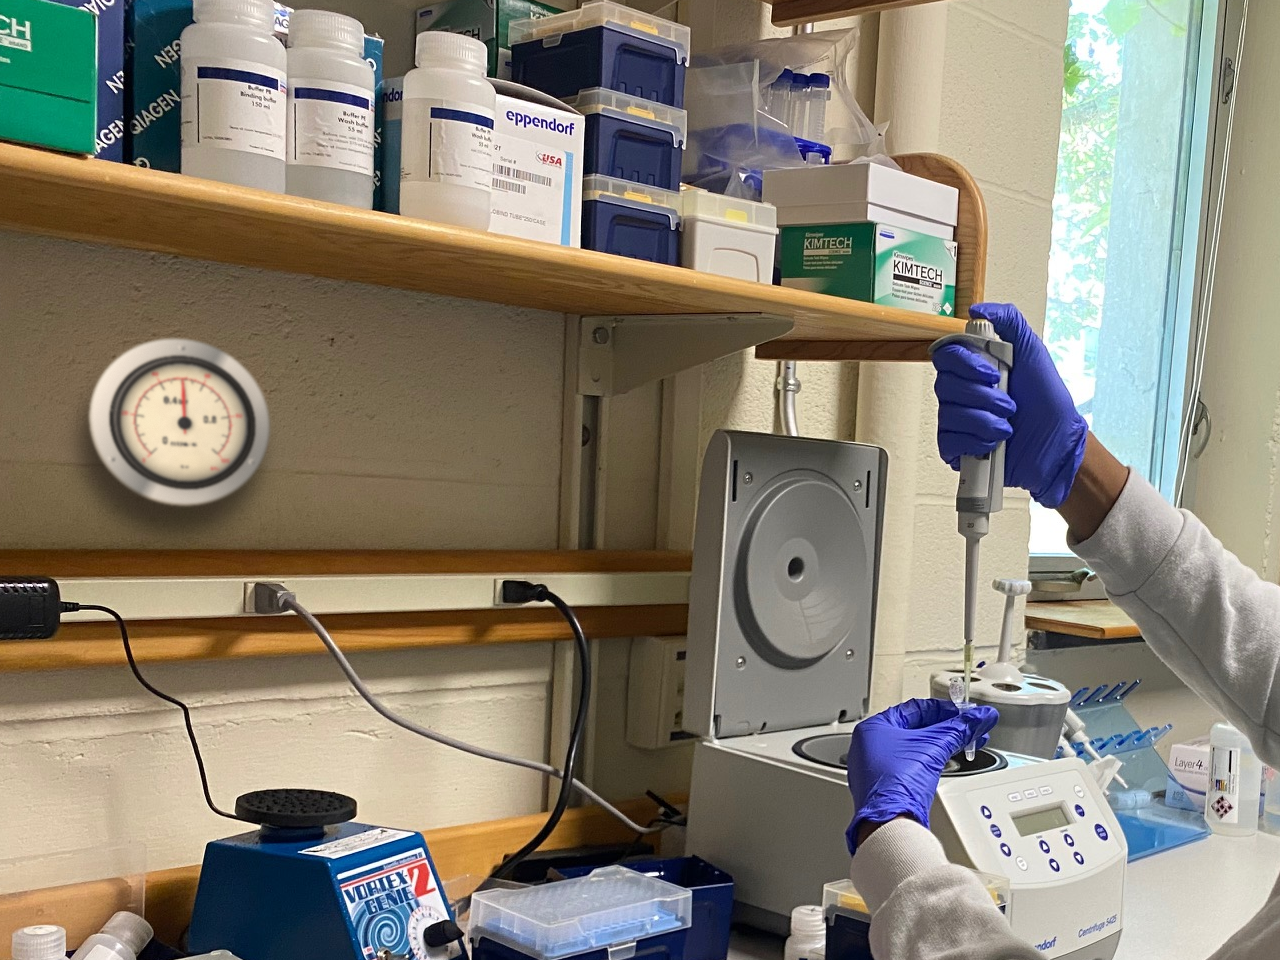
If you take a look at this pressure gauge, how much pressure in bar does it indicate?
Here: 0.5 bar
